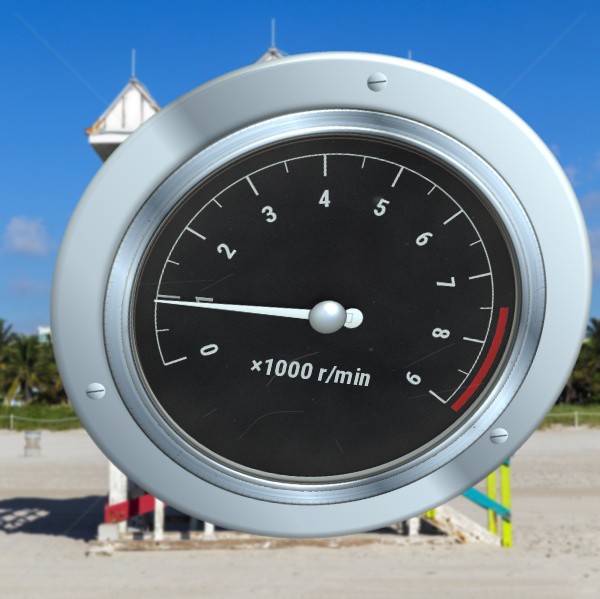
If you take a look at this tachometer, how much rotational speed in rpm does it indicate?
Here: 1000 rpm
